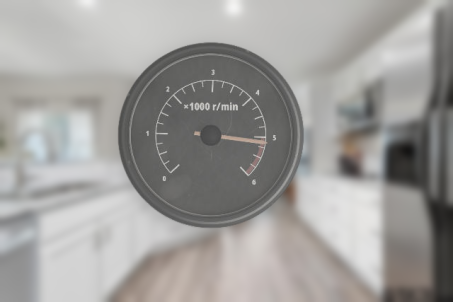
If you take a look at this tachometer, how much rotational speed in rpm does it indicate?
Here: 5125 rpm
